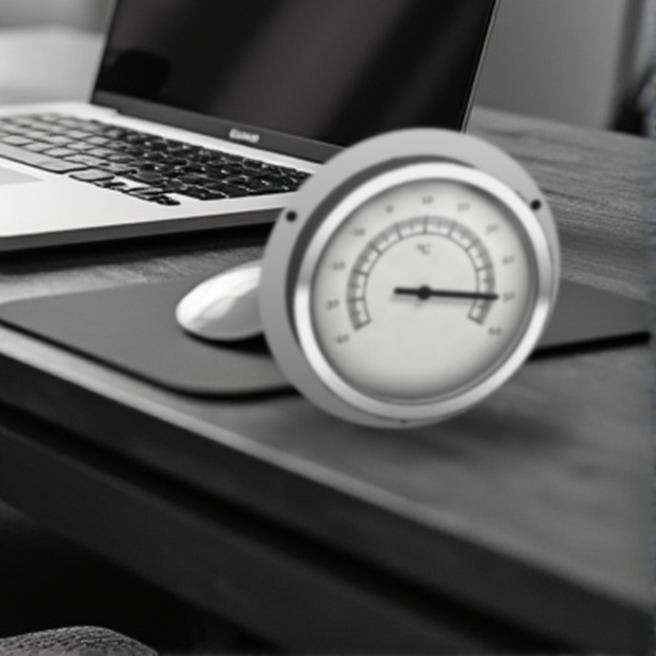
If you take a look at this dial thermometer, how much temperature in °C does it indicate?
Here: 50 °C
